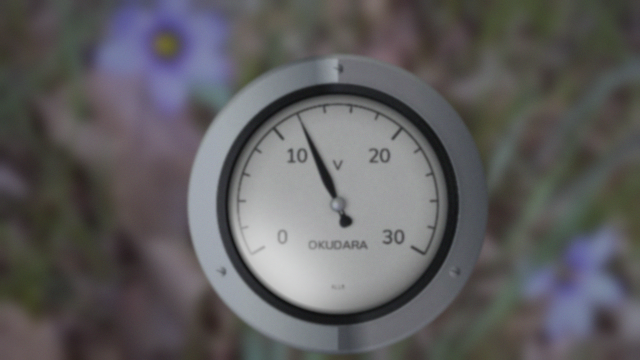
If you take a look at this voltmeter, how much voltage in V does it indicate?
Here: 12 V
